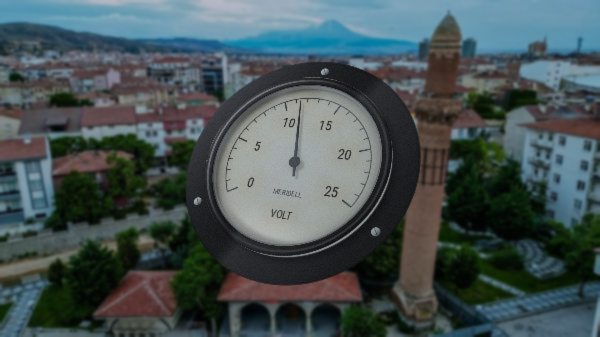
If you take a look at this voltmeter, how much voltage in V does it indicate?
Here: 11.5 V
